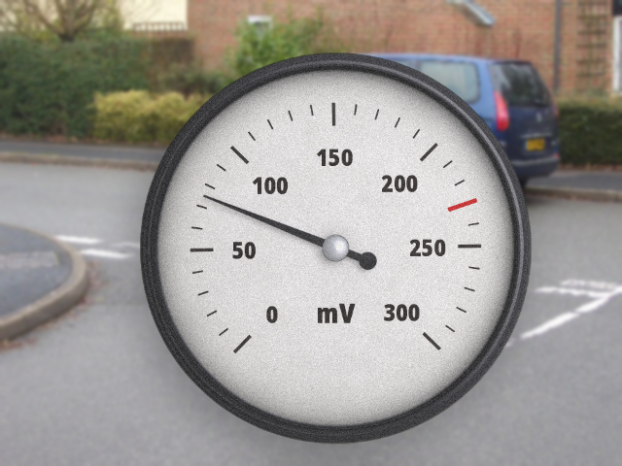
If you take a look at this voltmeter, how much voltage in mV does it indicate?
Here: 75 mV
